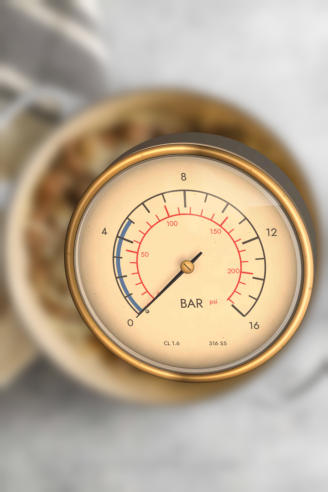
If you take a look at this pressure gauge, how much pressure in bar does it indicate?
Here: 0 bar
